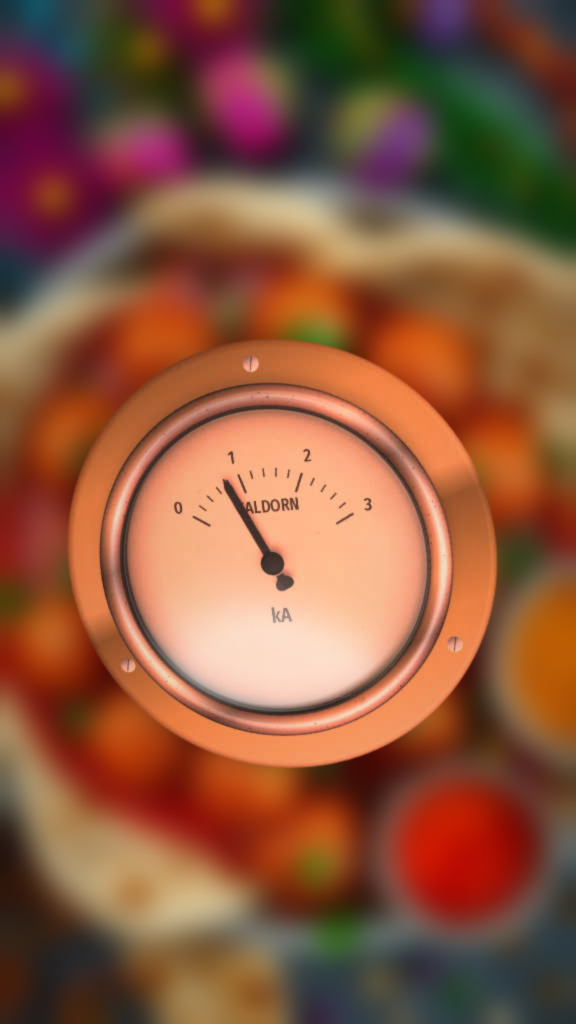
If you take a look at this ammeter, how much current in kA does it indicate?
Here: 0.8 kA
